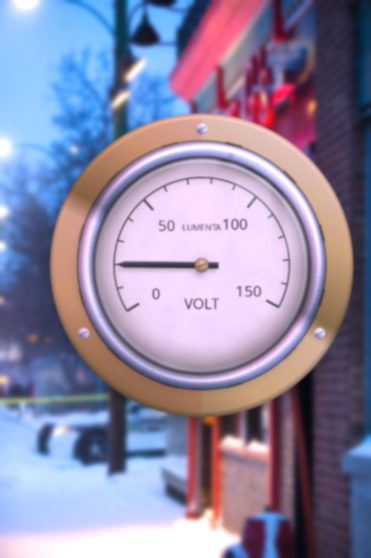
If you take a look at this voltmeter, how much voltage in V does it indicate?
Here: 20 V
